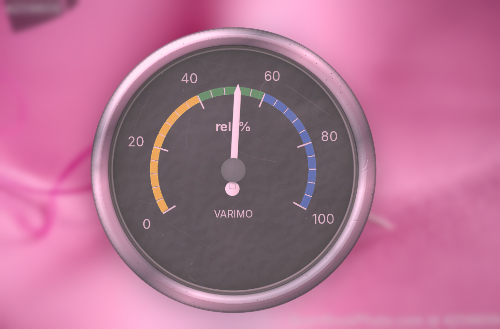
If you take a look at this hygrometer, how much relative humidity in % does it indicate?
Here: 52 %
